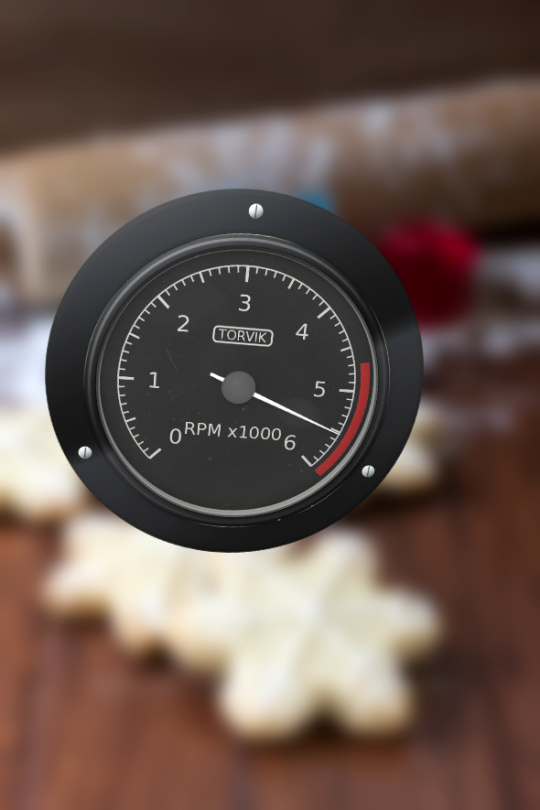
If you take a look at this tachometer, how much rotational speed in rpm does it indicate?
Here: 5500 rpm
